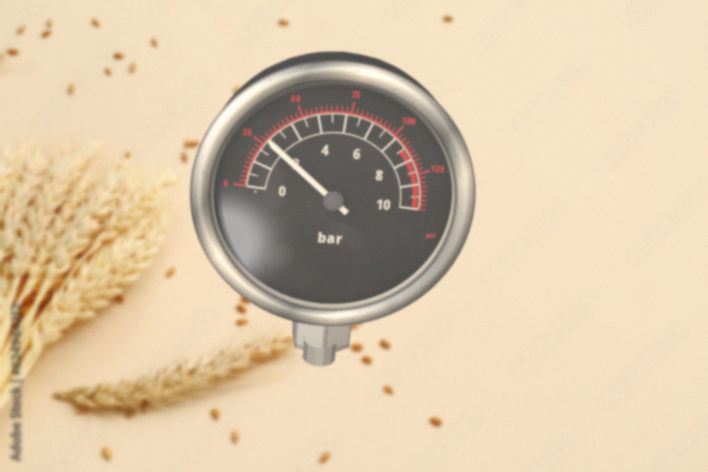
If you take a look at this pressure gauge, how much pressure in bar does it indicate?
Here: 2 bar
